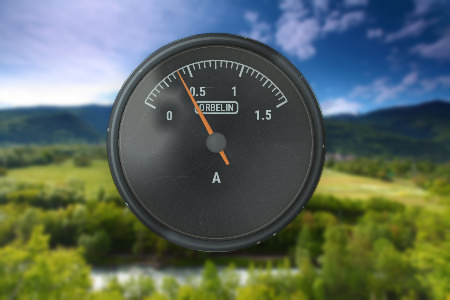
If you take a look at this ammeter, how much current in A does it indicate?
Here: 0.4 A
